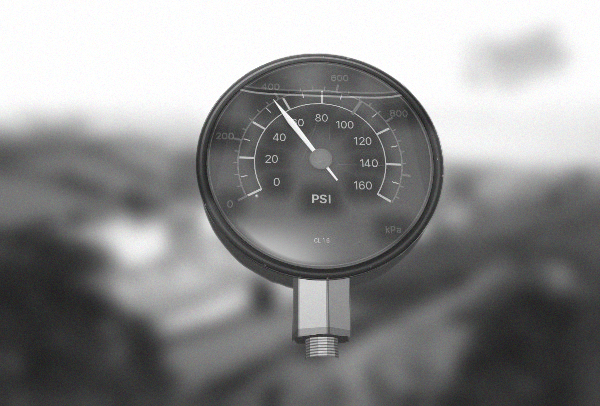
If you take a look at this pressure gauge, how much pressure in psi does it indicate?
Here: 55 psi
